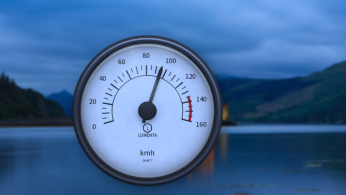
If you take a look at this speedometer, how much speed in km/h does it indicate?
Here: 95 km/h
